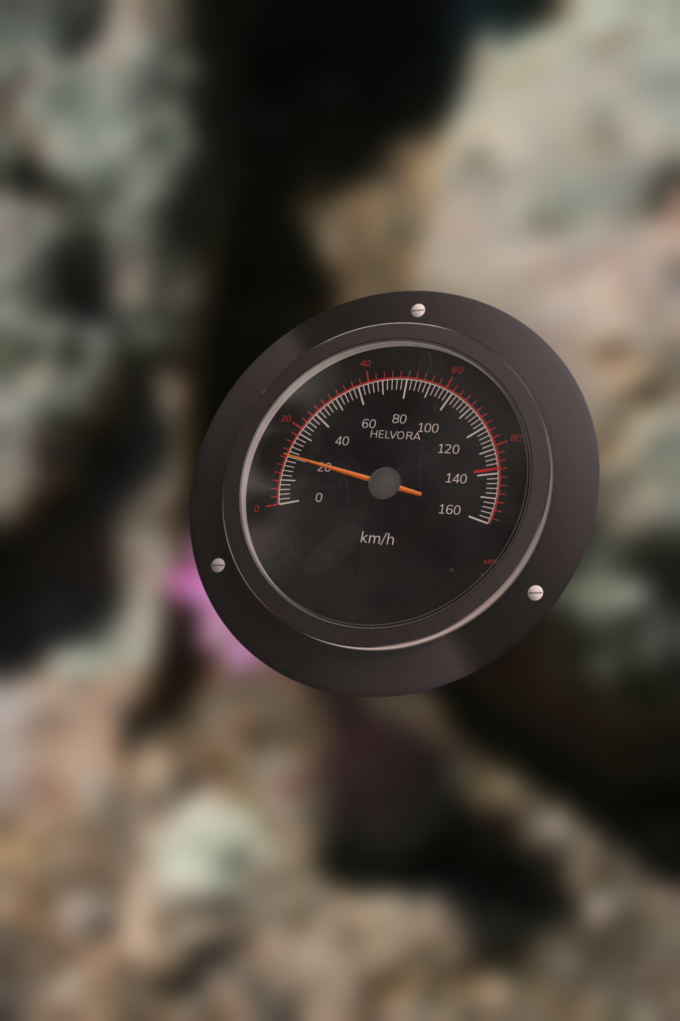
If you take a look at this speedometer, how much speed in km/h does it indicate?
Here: 20 km/h
